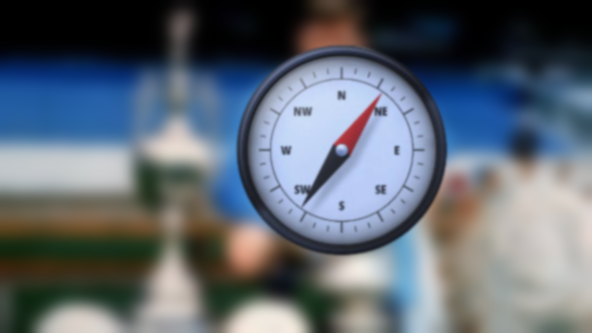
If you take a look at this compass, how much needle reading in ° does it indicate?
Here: 35 °
